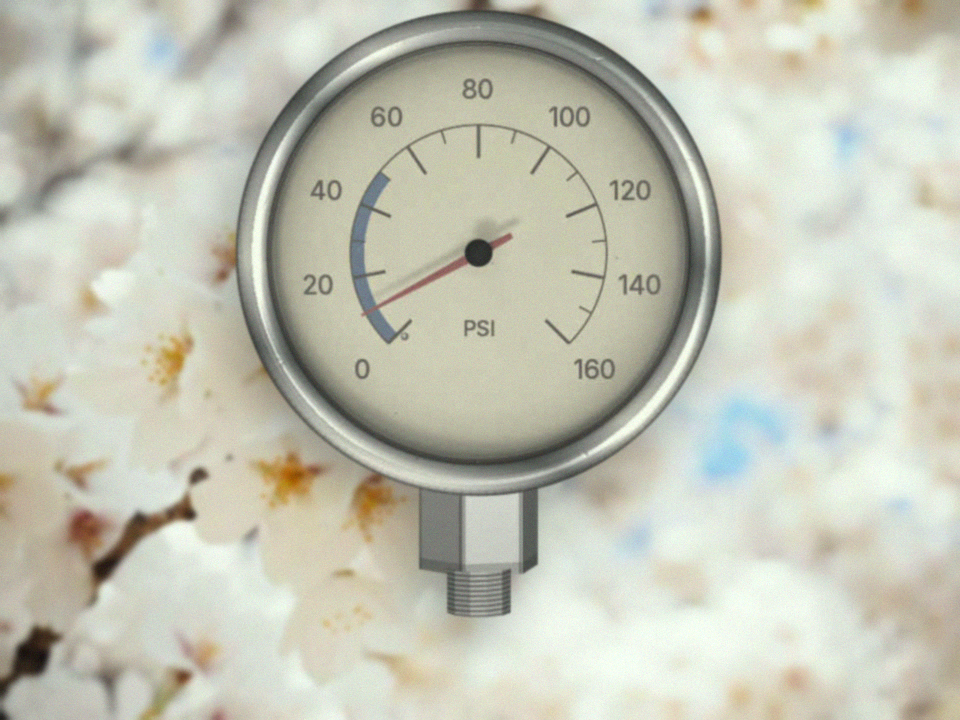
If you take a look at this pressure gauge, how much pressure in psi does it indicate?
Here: 10 psi
